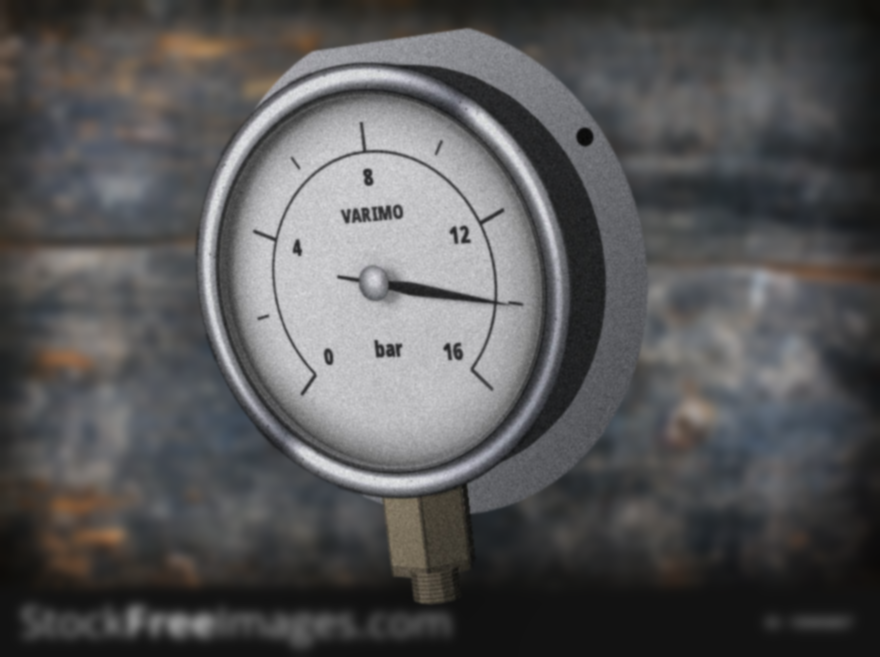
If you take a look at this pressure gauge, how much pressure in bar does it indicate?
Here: 14 bar
